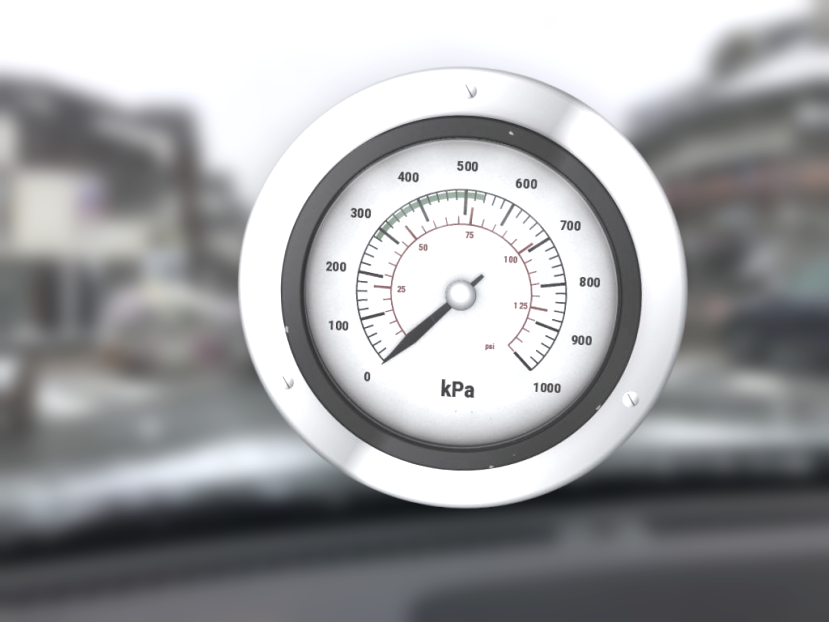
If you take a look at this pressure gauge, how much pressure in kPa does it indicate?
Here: 0 kPa
